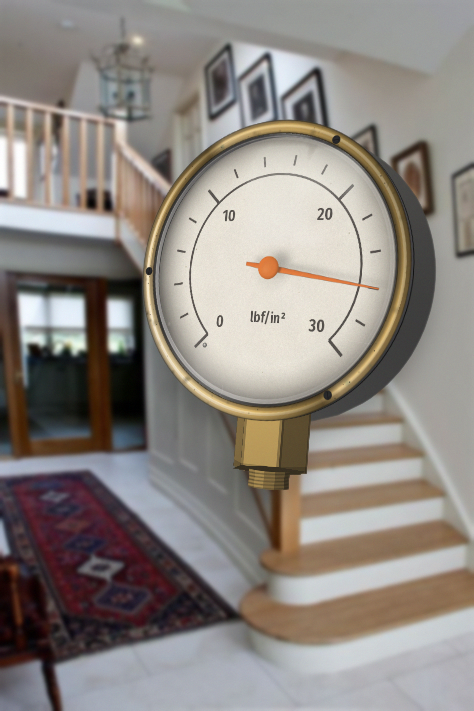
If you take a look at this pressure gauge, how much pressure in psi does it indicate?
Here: 26 psi
